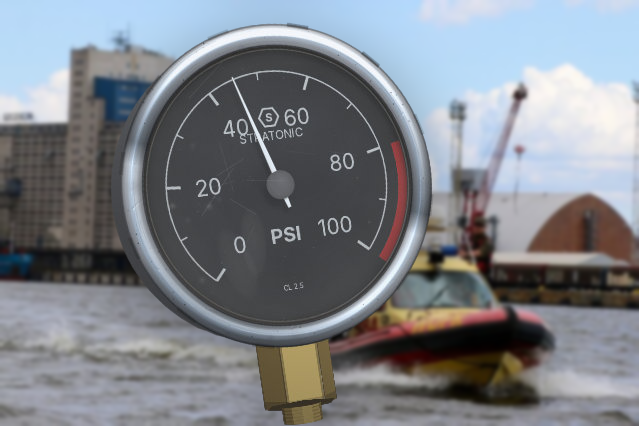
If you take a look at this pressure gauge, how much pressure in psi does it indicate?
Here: 45 psi
